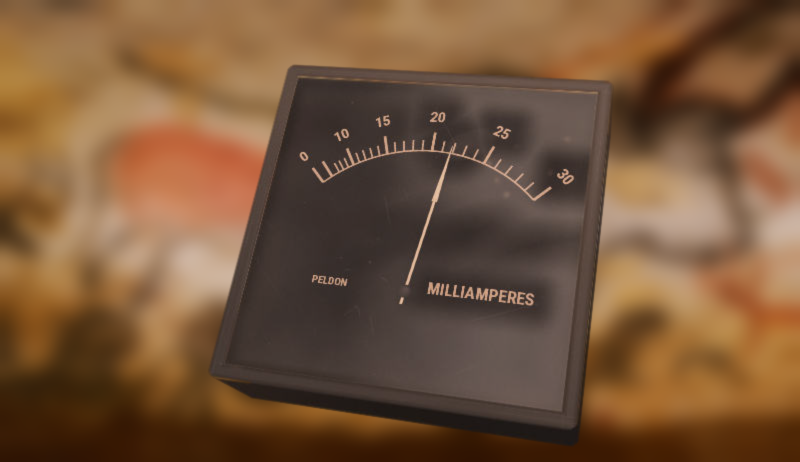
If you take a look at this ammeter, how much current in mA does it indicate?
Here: 22 mA
